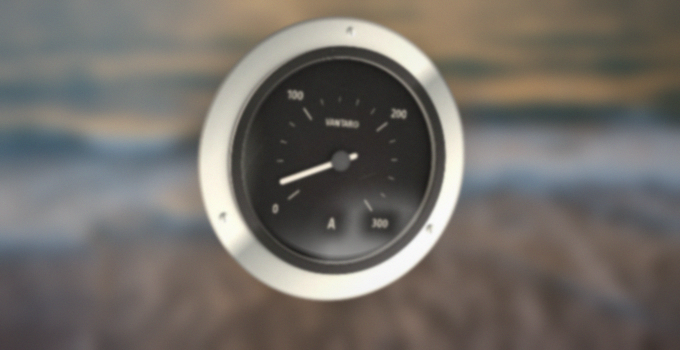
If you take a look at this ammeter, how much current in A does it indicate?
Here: 20 A
